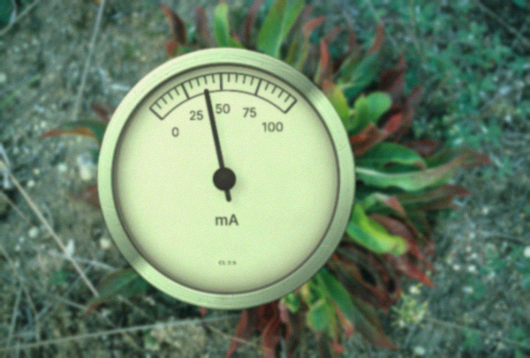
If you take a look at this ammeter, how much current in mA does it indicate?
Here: 40 mA
